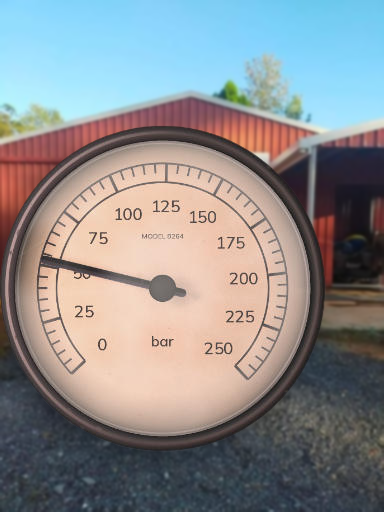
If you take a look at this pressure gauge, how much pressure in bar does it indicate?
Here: 52.5 bar
